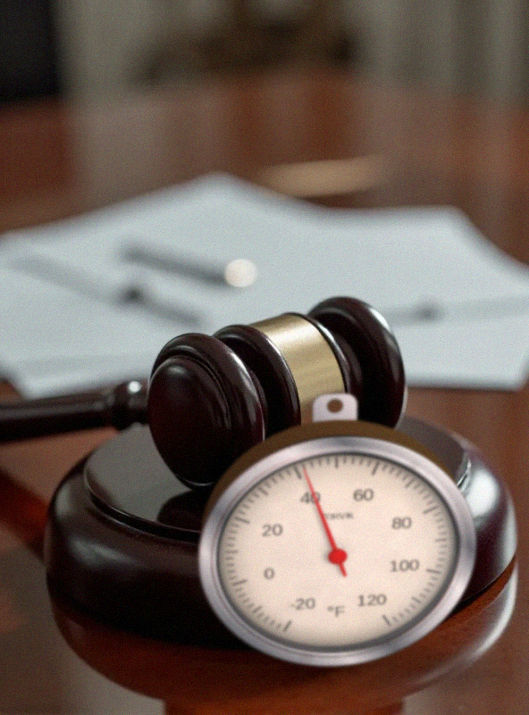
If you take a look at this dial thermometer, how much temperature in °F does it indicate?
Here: 42 °F
